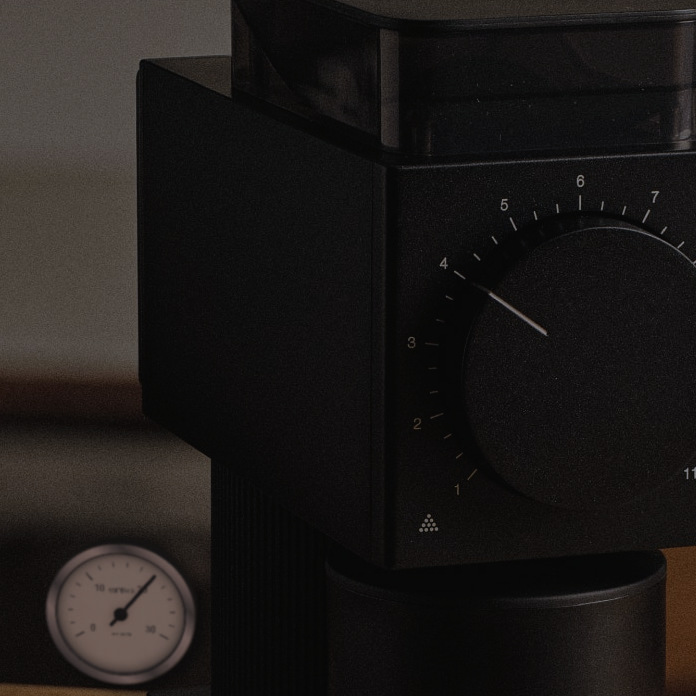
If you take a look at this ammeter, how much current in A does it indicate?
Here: 20 A
